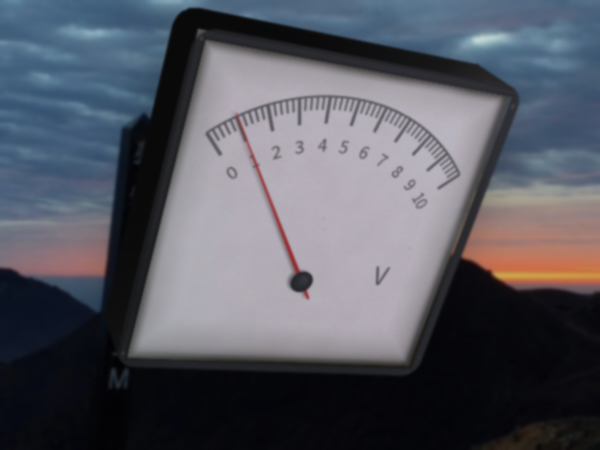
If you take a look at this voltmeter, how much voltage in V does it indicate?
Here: 1 V
